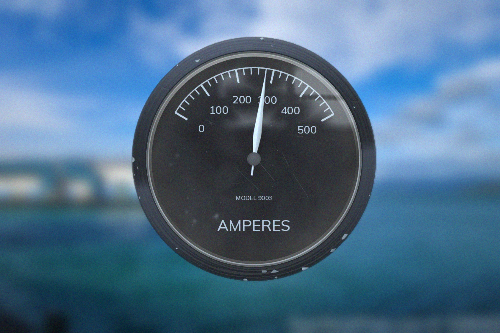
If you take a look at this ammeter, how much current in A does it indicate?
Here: 280 A
